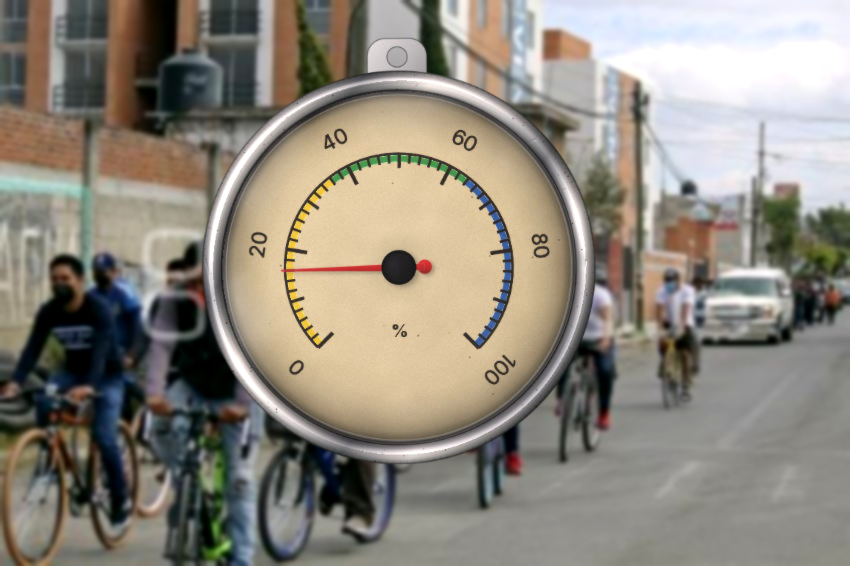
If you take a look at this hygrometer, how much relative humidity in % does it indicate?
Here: 16 %
